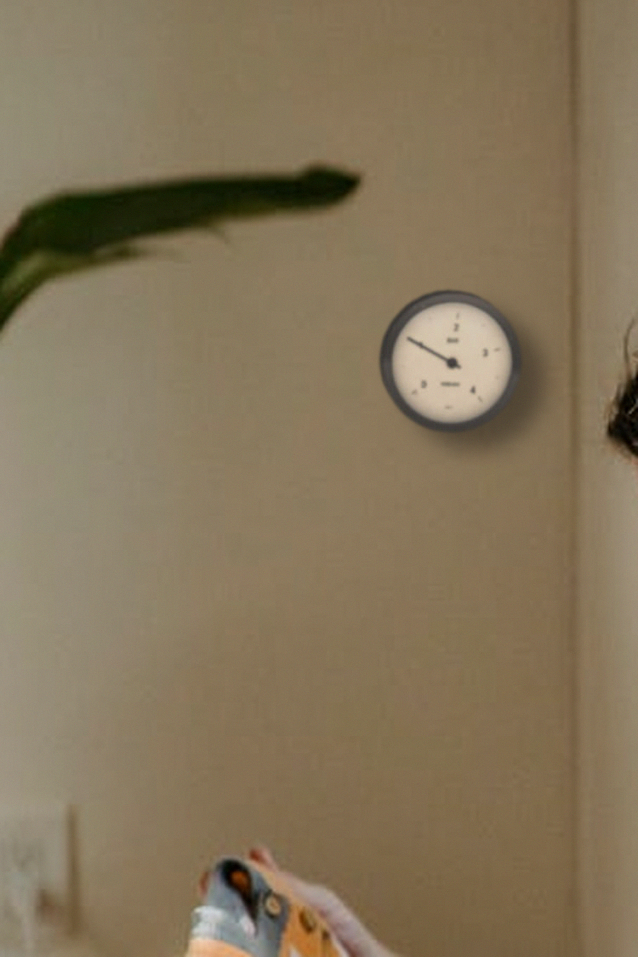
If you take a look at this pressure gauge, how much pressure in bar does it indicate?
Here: 1 bar
